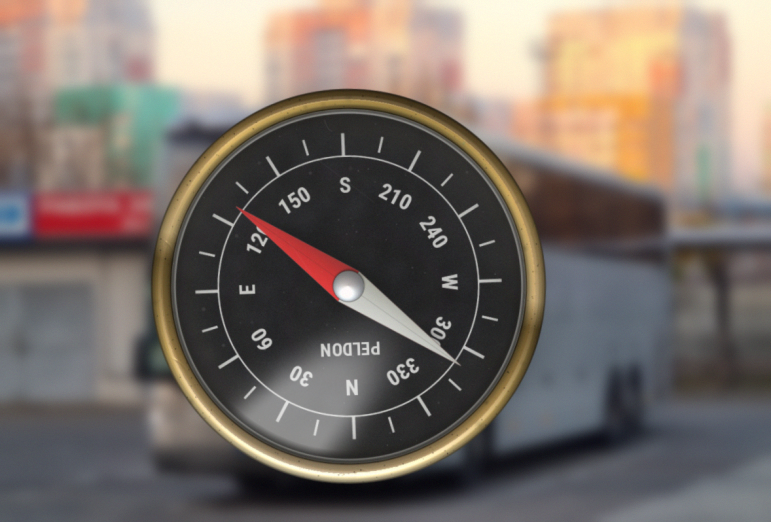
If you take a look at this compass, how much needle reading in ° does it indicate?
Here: 127.5 °
